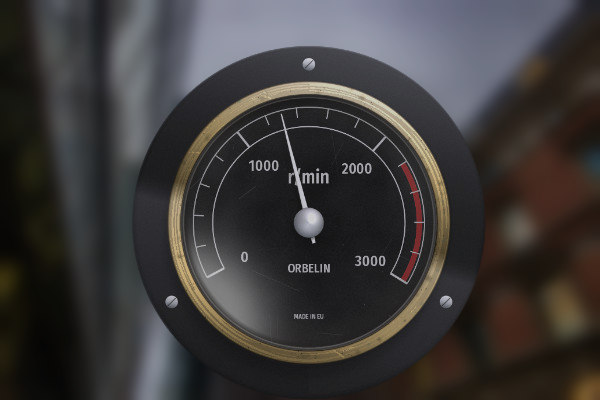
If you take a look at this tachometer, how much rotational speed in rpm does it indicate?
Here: 1300 rpm
